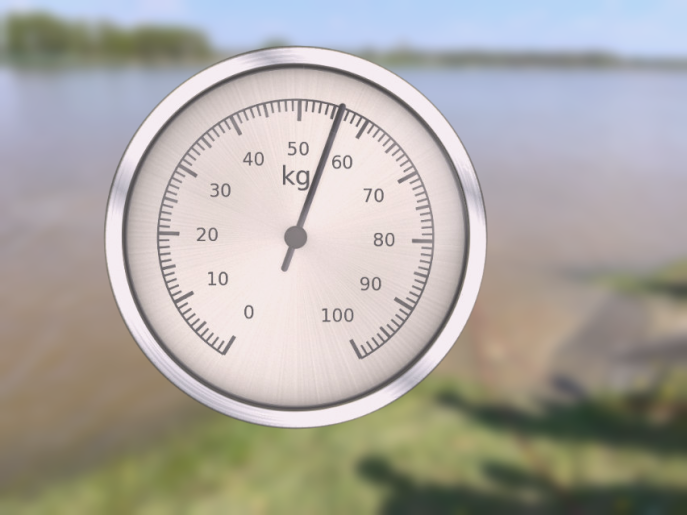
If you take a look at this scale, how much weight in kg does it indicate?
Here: 56 kg
